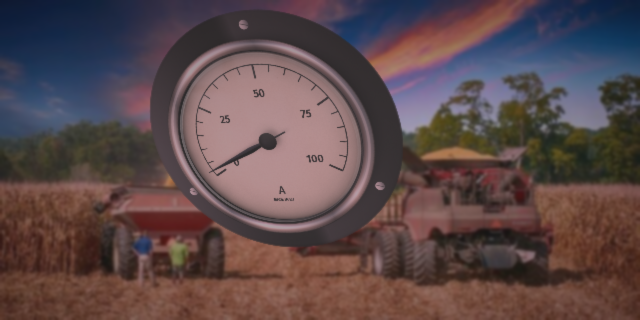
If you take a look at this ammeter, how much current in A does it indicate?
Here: 2.5 A
